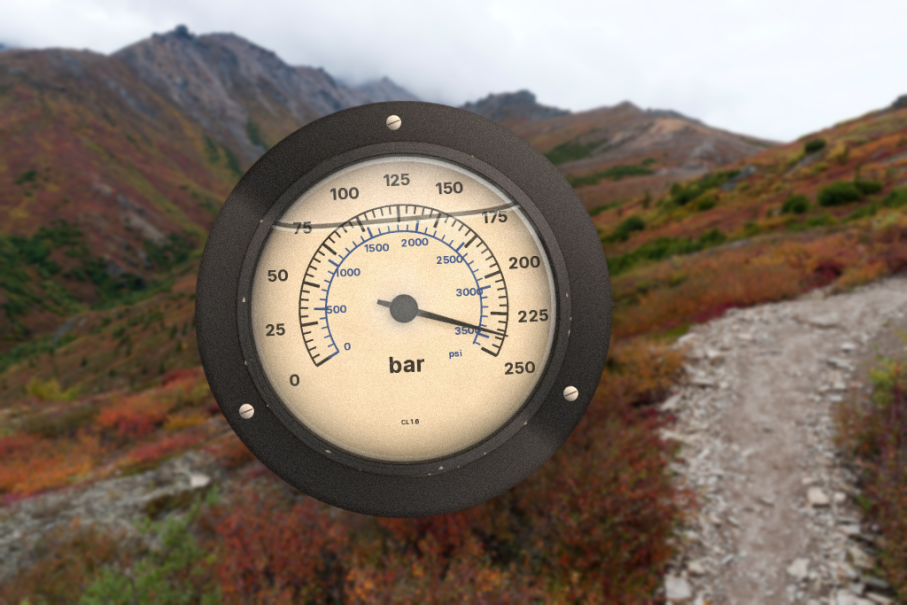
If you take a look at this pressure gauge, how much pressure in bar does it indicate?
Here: 237.5 bar
